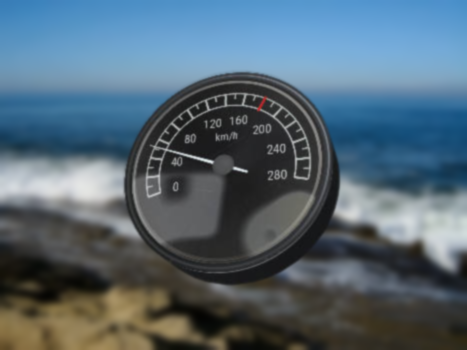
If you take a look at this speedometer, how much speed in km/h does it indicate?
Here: 50 km/h
